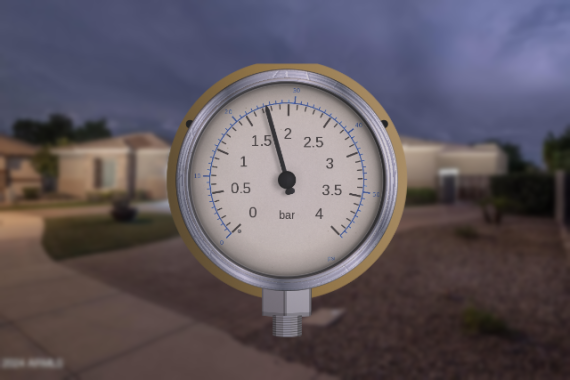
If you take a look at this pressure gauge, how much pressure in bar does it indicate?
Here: 1.75 bar
